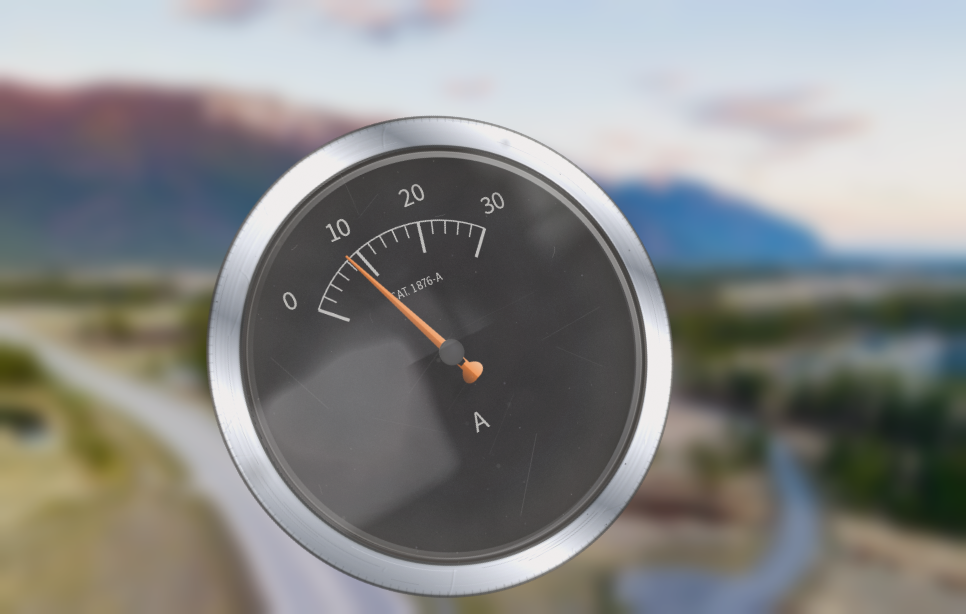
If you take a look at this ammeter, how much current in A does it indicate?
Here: 8 A
